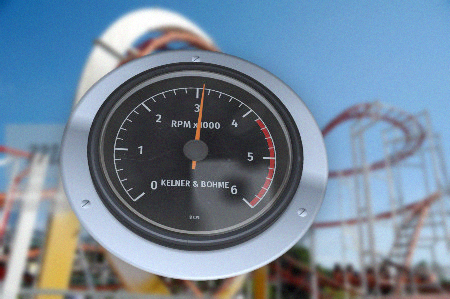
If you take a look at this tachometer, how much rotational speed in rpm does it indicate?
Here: 3100 rpm
